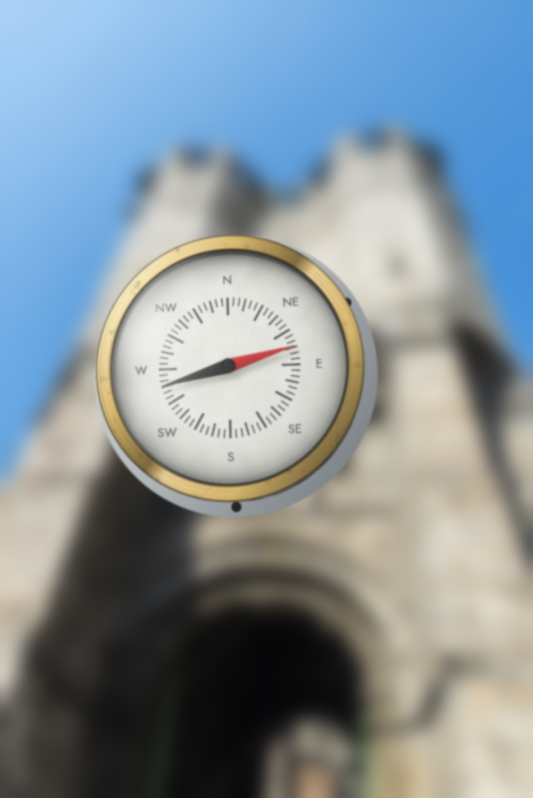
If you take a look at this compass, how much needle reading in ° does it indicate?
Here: 75 °
